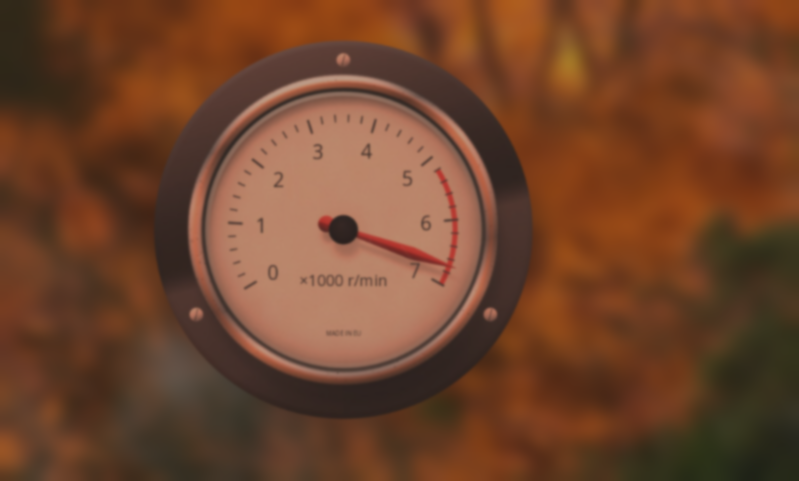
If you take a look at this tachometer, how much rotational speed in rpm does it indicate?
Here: 6700 rpm
